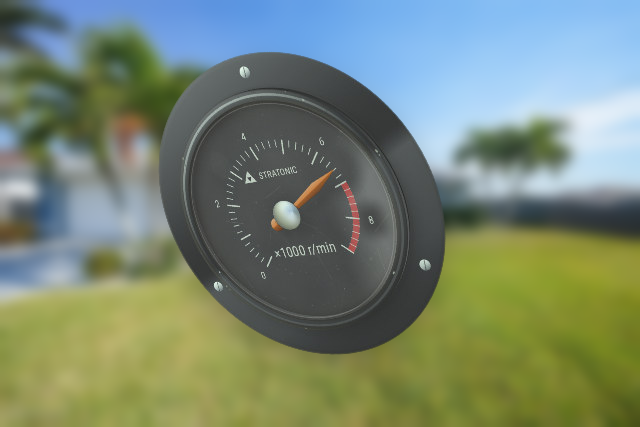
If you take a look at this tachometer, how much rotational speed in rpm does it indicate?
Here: 6600 rpm
